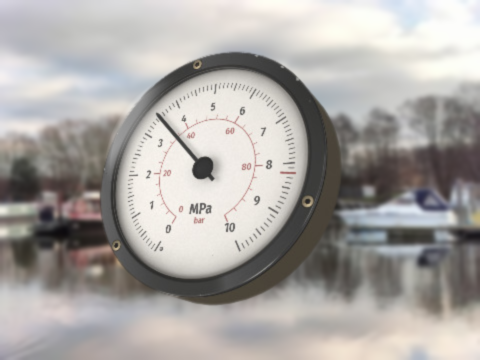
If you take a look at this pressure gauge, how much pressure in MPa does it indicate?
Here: 3.5 MPa
